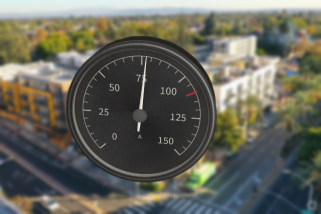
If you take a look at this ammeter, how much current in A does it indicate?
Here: 77.5 A
